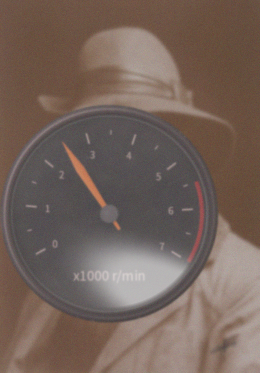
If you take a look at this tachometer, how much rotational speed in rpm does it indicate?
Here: 2500 rpm
